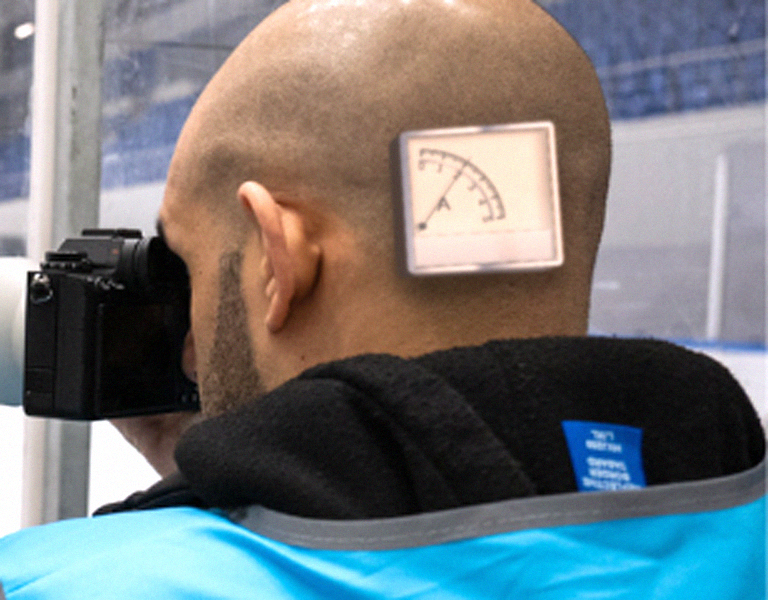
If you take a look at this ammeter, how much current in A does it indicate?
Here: 2 A
